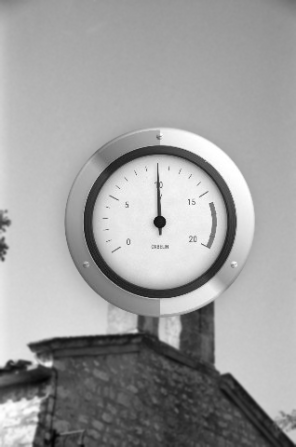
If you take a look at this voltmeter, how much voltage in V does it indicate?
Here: 10 V
